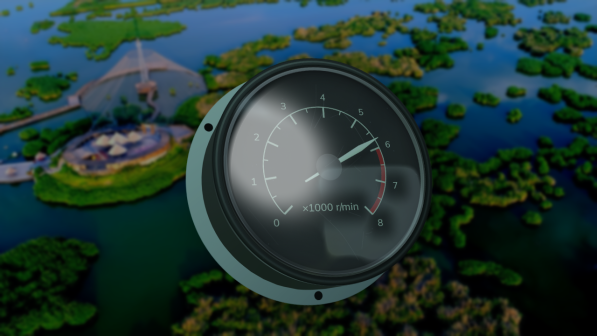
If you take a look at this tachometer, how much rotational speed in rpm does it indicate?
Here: 5750 rpm
